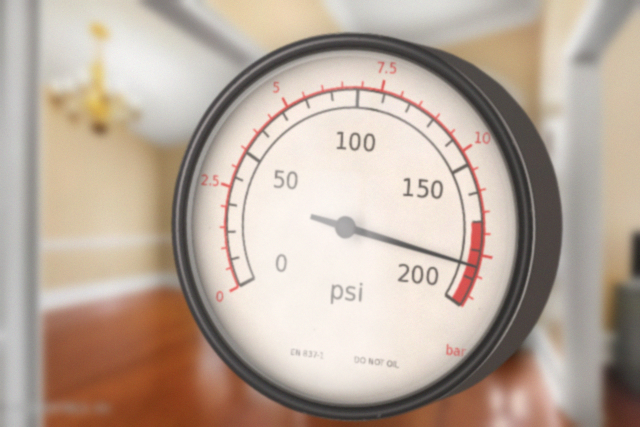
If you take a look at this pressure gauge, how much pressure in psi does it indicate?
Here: 185 psi
